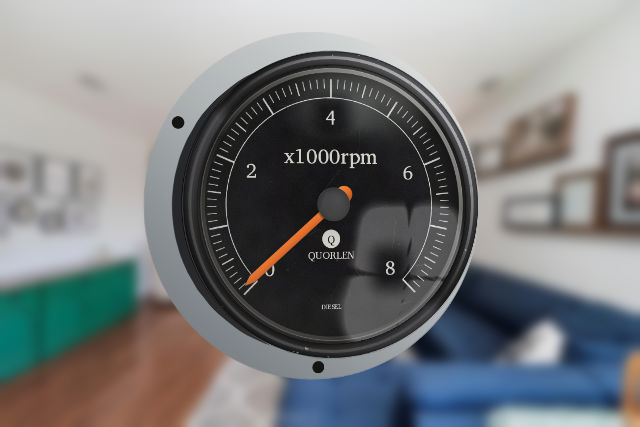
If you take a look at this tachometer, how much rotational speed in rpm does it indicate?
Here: 100 rpm
